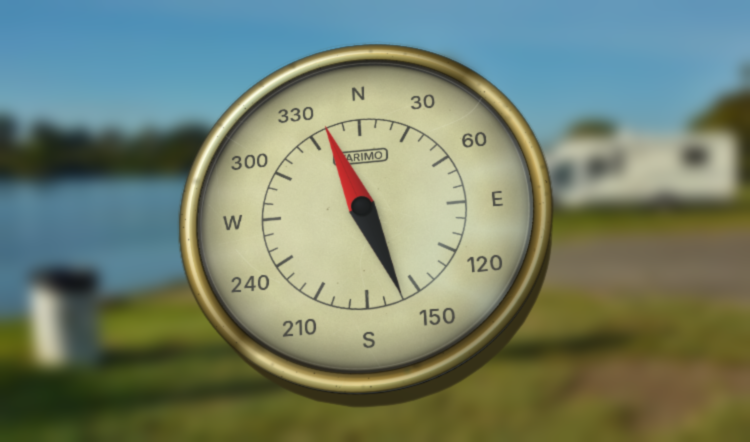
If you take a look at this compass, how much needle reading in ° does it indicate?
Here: 340 °
